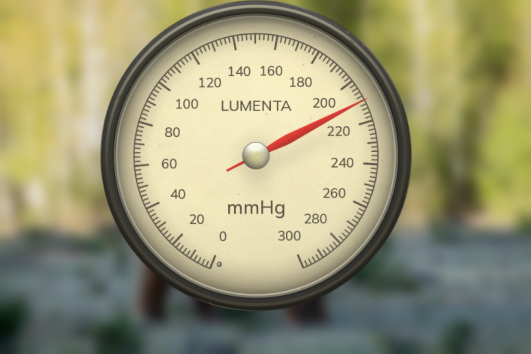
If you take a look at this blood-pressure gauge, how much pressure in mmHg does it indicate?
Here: 210 mmHg
